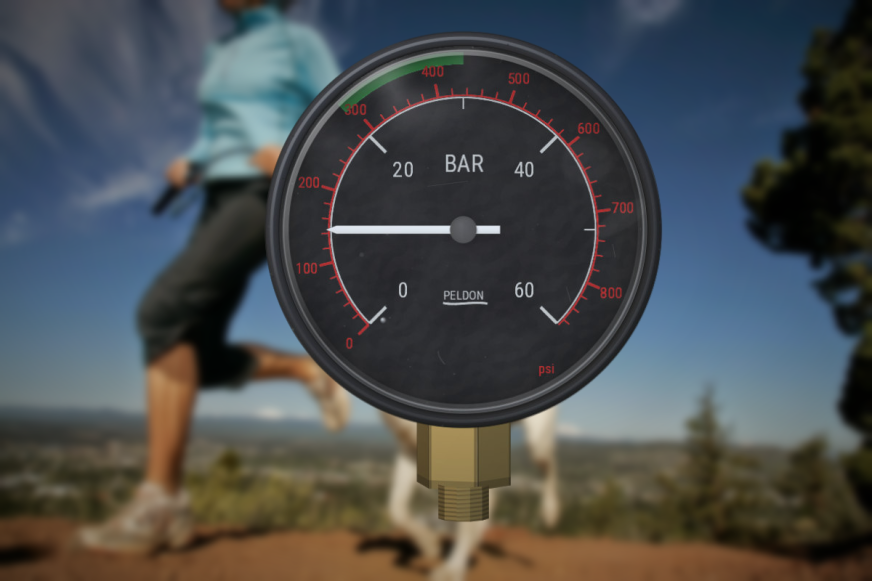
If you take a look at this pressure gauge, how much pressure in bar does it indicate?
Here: 10 bar
